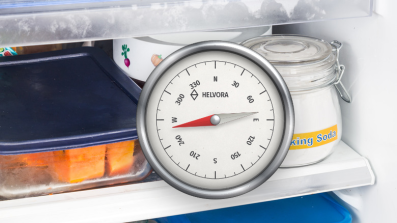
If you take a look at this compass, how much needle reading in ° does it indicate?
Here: 260 °
